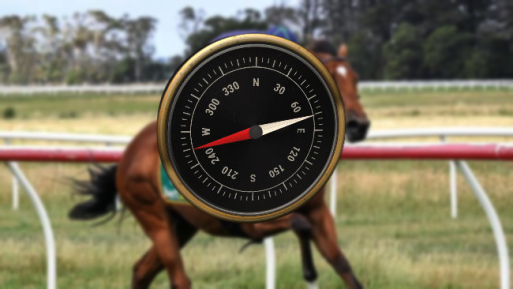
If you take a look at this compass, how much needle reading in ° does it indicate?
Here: 255 °
